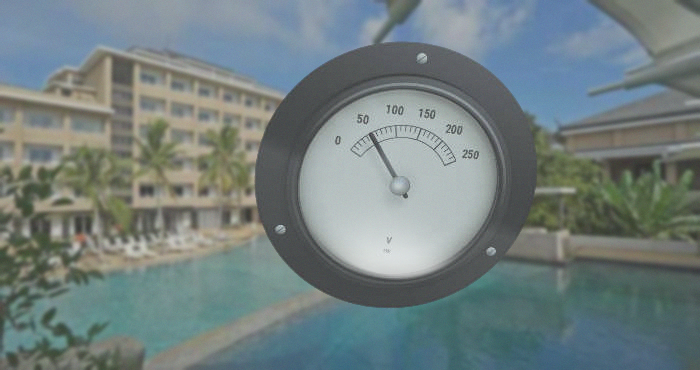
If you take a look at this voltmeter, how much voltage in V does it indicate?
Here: 50 V
